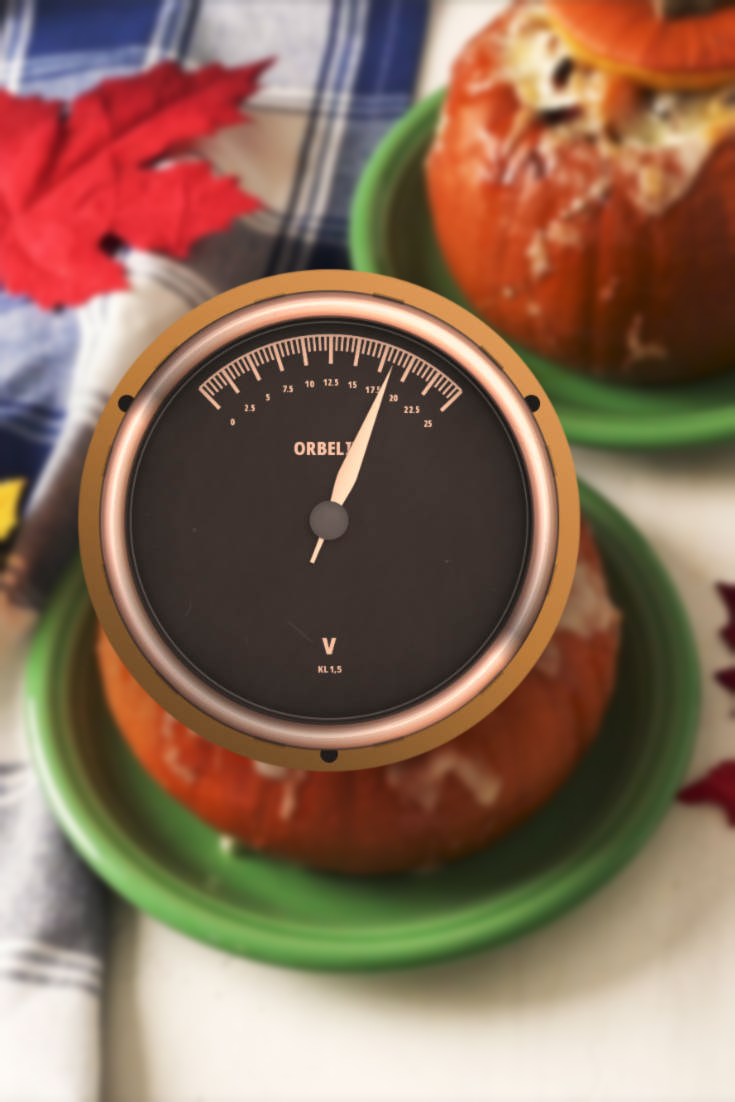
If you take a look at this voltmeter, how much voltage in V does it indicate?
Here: 18.5 V
